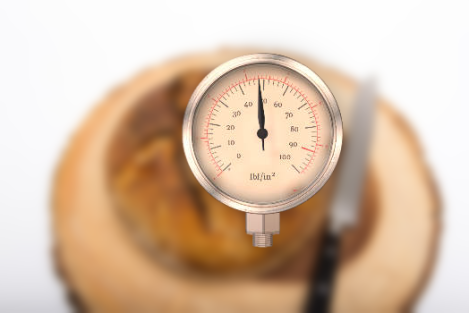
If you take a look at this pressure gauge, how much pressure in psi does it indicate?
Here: 48 psi
